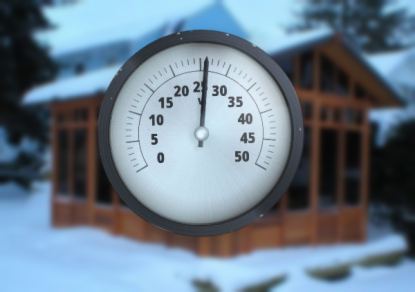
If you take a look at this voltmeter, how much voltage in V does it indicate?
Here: 26 V
